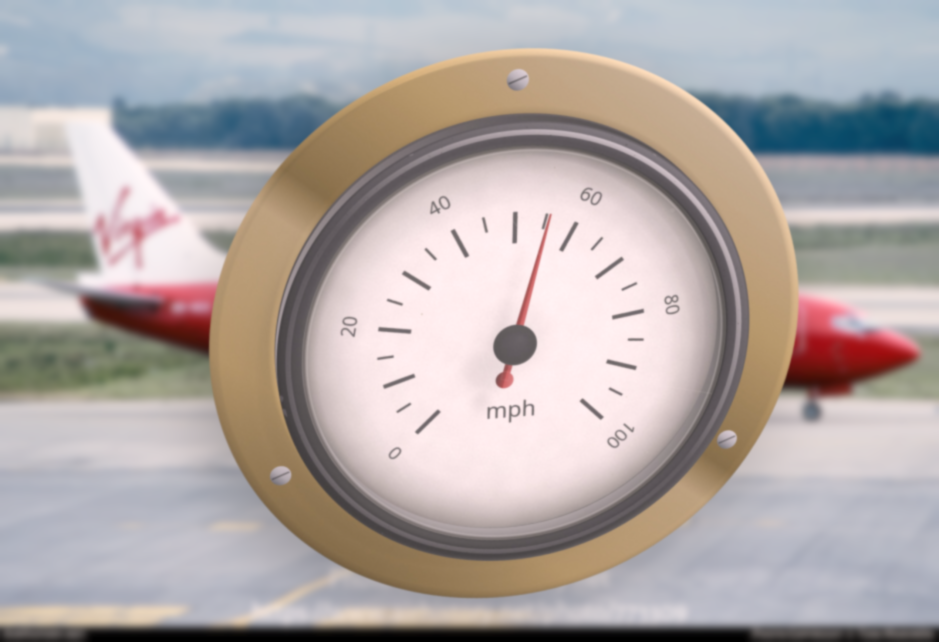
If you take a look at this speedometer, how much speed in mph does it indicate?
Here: 55 mph
